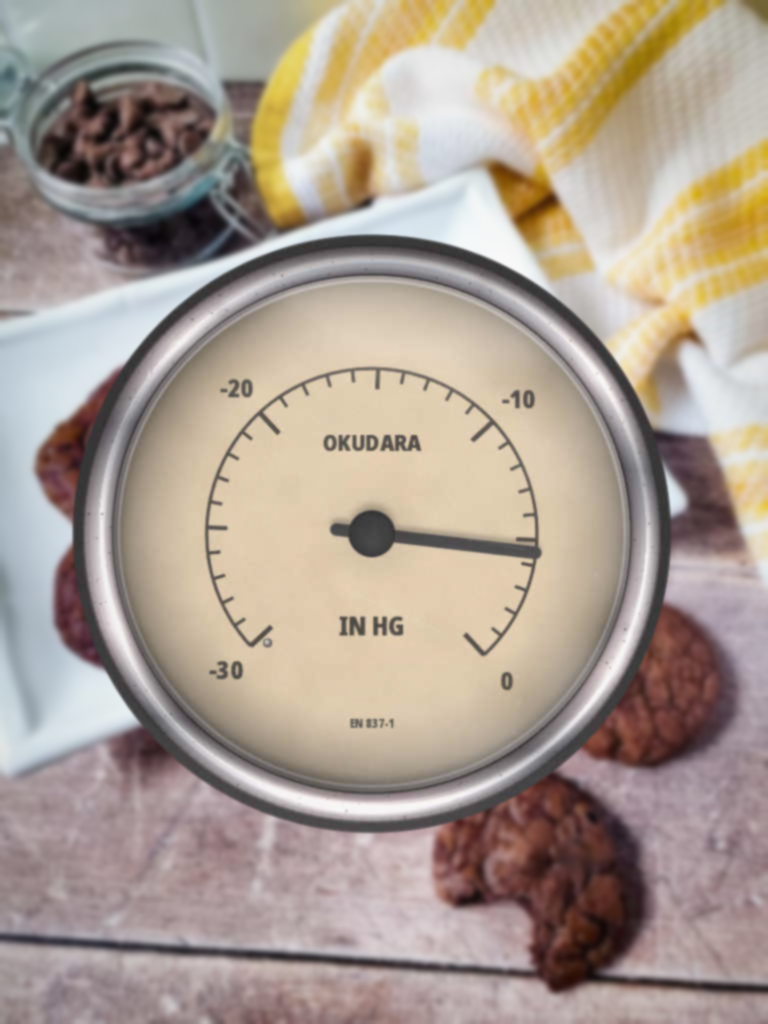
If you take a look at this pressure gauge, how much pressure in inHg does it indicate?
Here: -4.5 inHg
